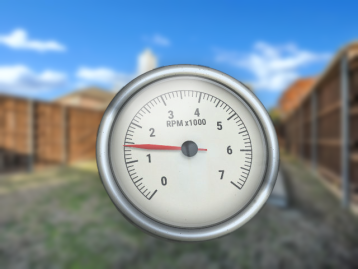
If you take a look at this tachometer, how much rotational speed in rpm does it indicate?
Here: 1400 rpm
